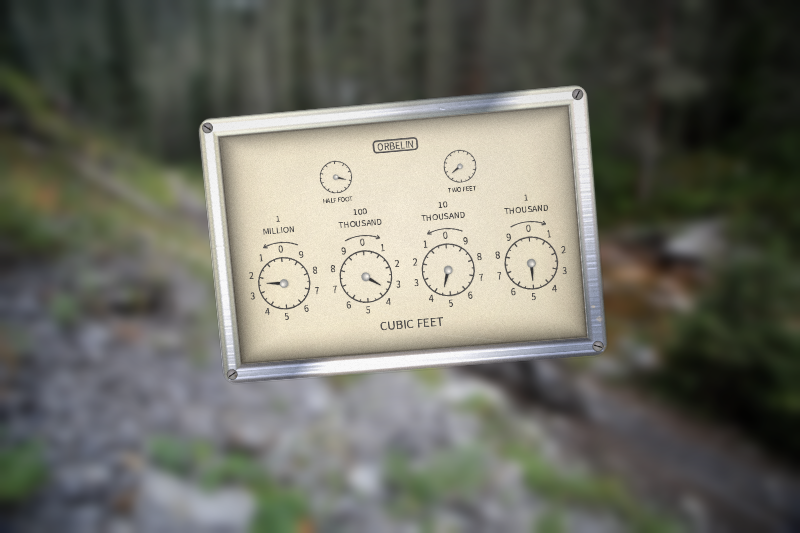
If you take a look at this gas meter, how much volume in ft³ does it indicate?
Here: 234500 ft³
